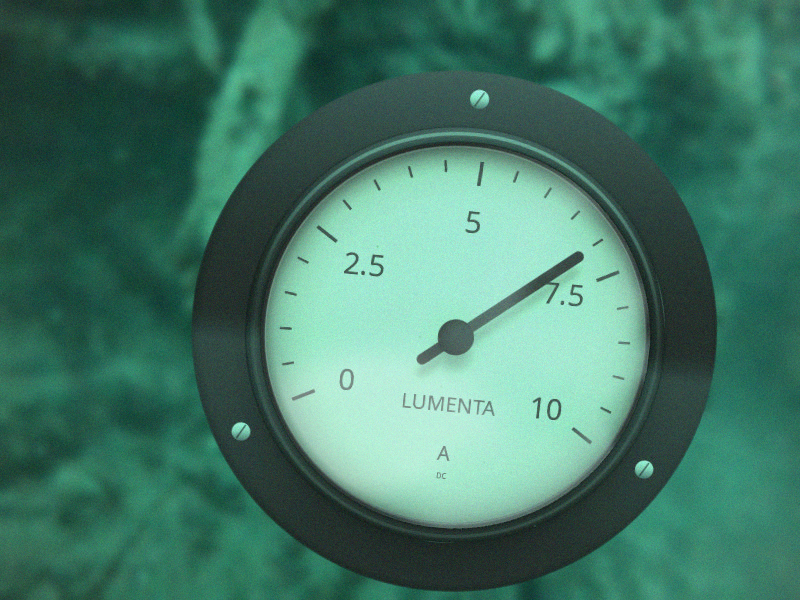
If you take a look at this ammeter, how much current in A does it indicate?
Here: 7 A
